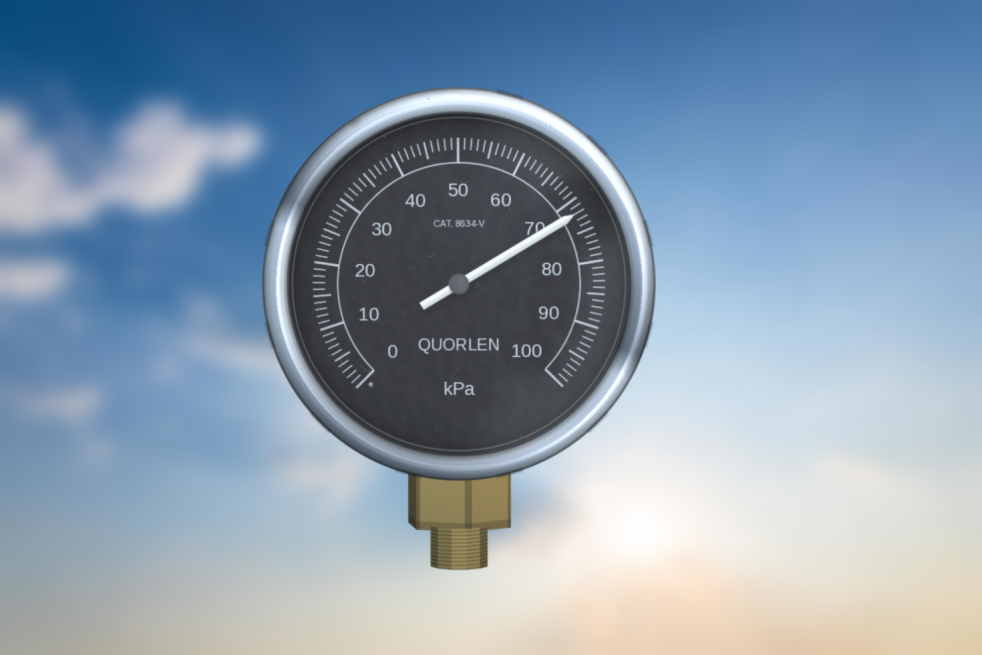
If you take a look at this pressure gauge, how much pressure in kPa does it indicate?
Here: 72 kPa
